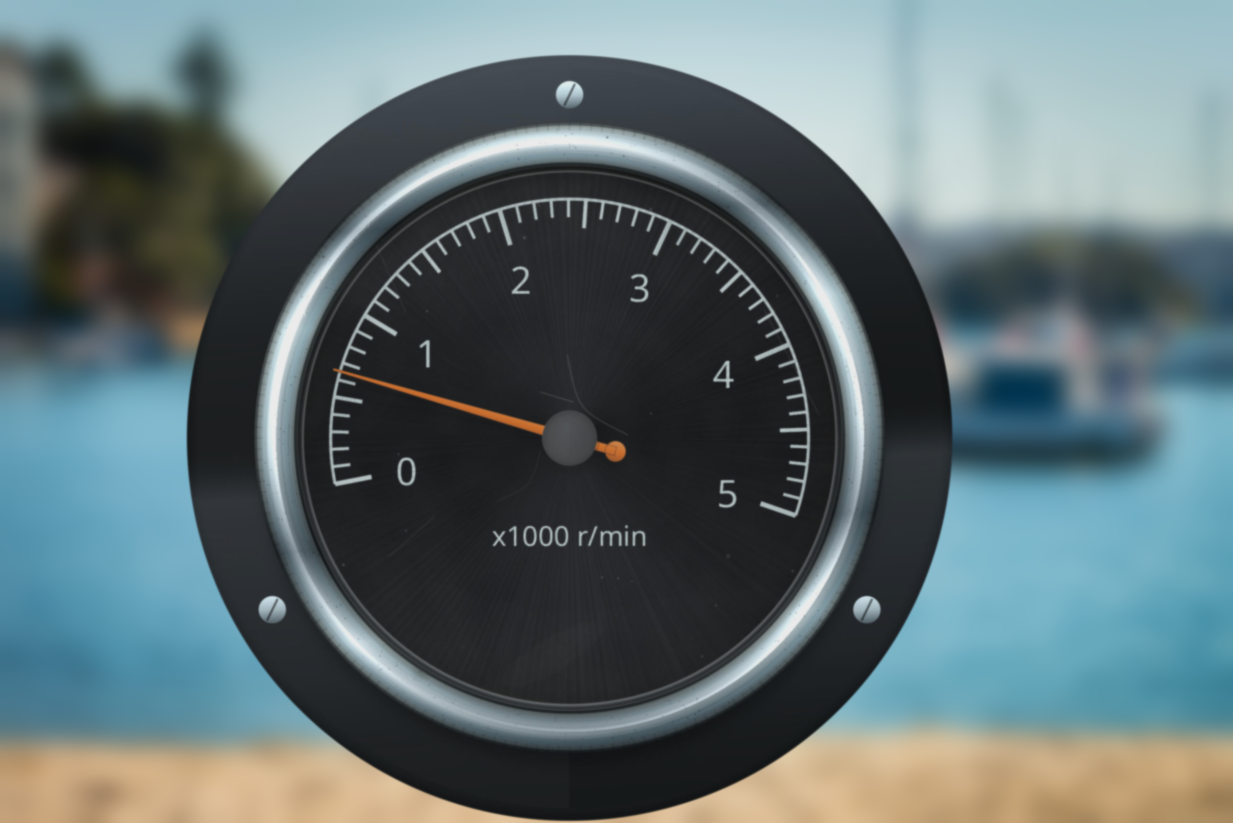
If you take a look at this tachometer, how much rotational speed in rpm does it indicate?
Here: 650 rpm
